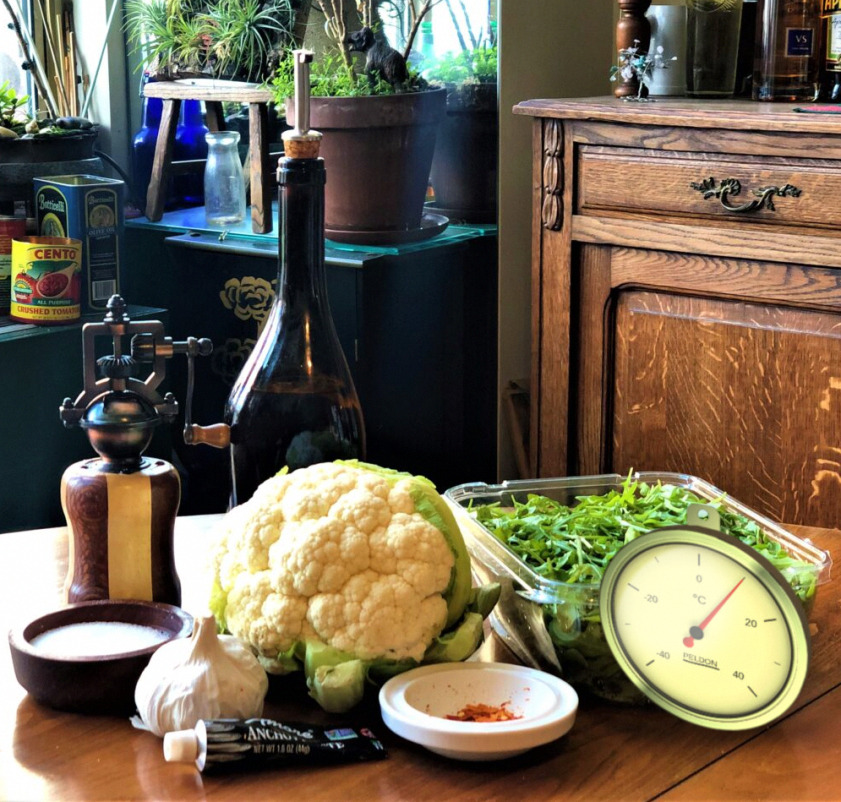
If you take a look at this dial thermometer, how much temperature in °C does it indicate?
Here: 10 °C
